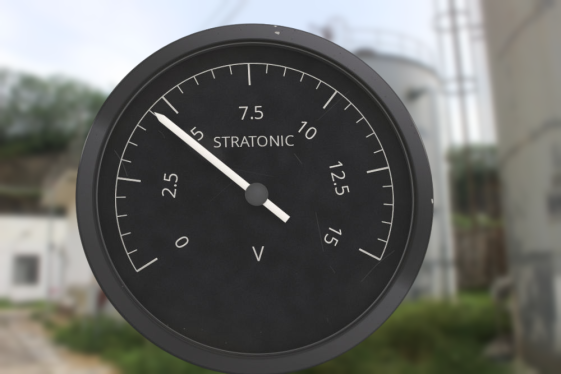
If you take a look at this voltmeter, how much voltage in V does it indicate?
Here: 4.5 V
